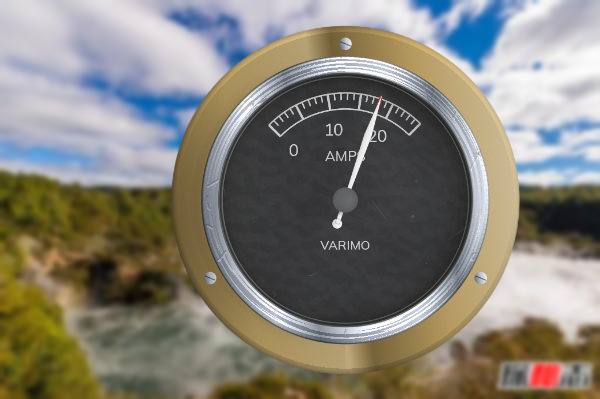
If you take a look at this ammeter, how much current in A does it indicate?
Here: 18 A
